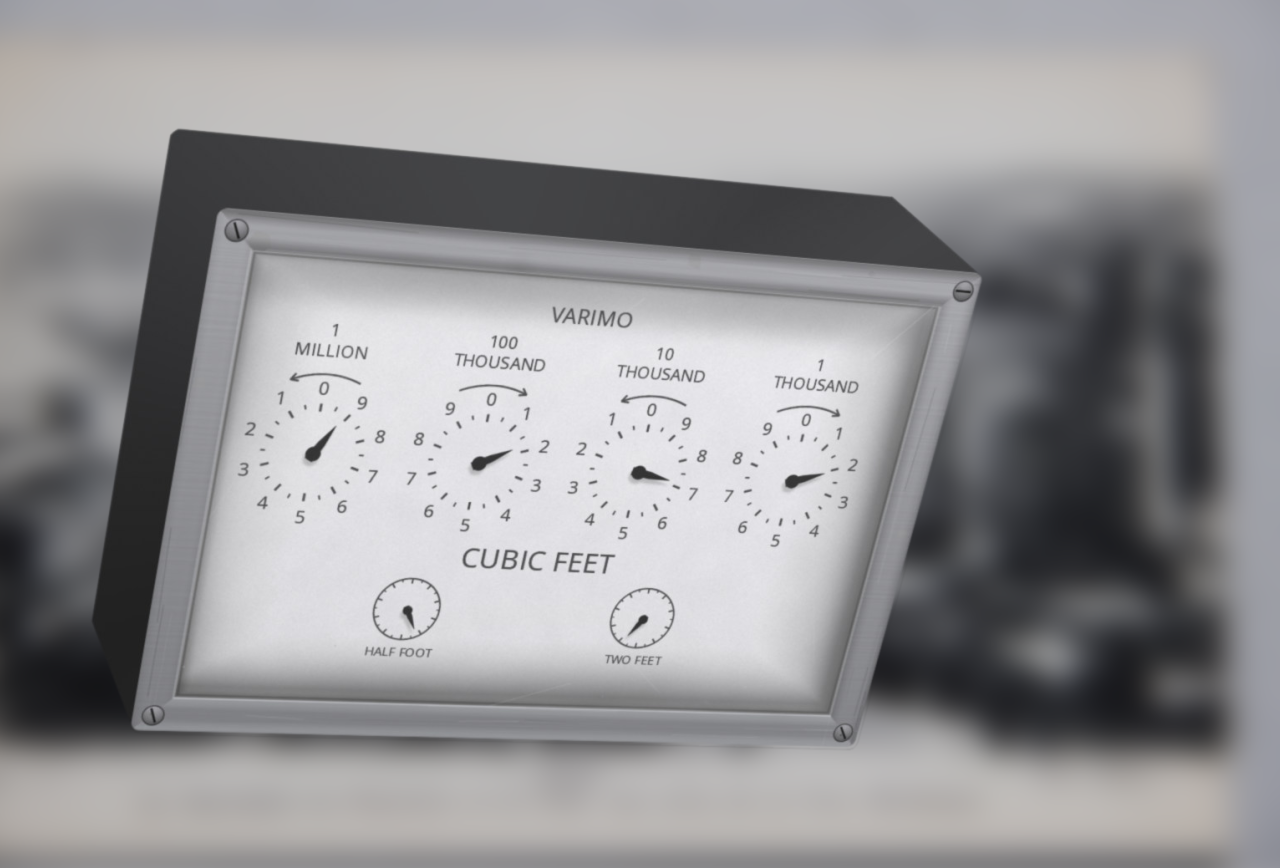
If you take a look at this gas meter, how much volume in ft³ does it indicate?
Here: 917200 ft³
